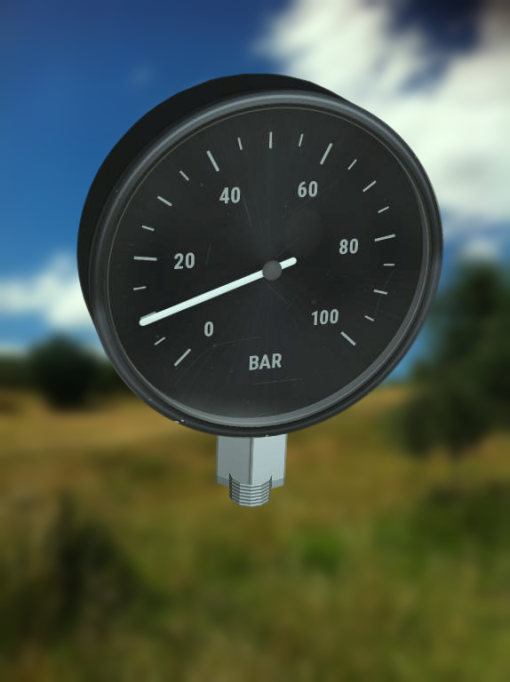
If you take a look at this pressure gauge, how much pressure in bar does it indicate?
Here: 10 bar
